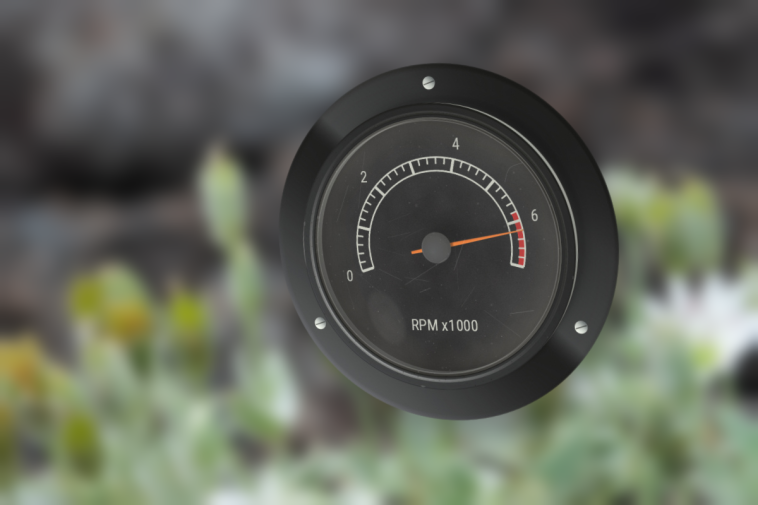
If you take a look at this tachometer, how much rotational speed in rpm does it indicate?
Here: 6200 rpm
